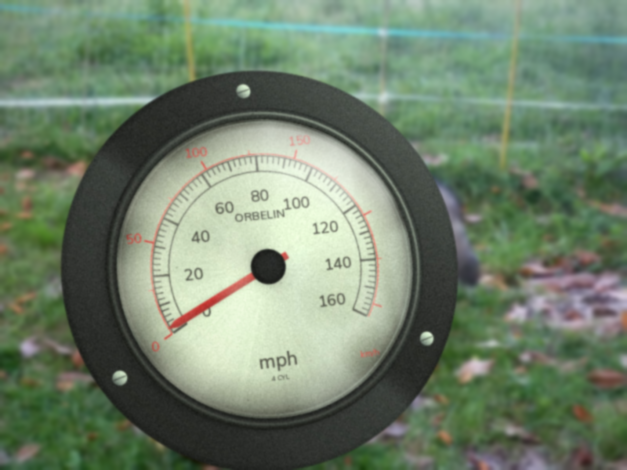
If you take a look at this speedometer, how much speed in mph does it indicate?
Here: 2 mph
